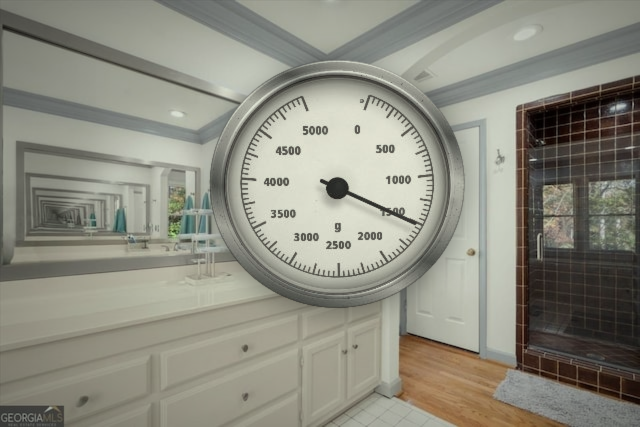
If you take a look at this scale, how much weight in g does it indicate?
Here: 1500 g
